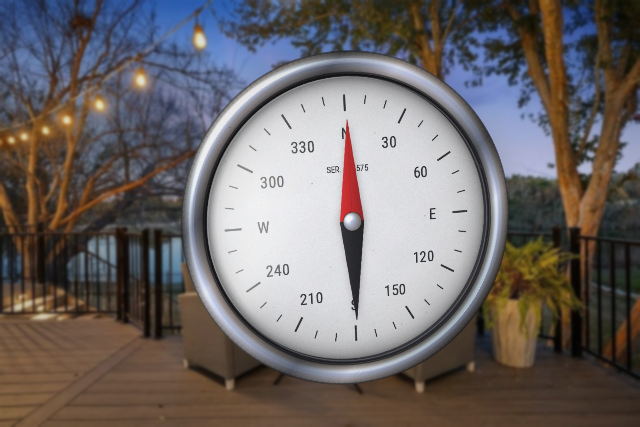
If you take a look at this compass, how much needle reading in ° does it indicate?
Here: 0 °
